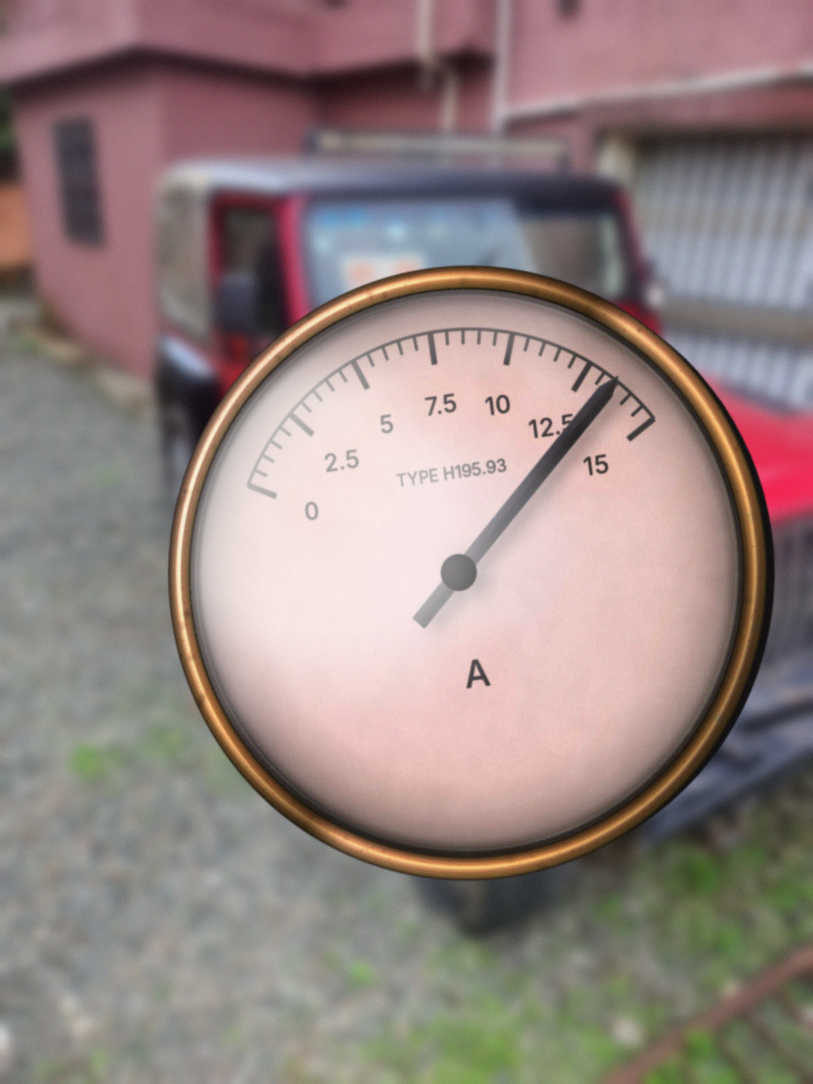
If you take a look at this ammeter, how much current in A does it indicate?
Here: 13.5 A
